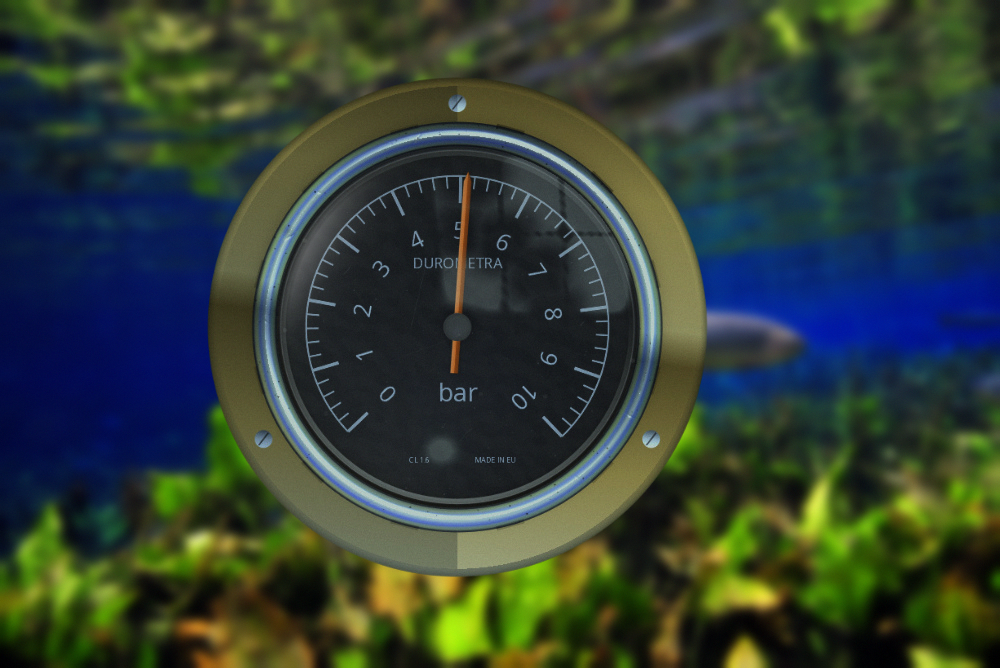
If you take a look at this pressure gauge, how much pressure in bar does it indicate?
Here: 5.1 bar
